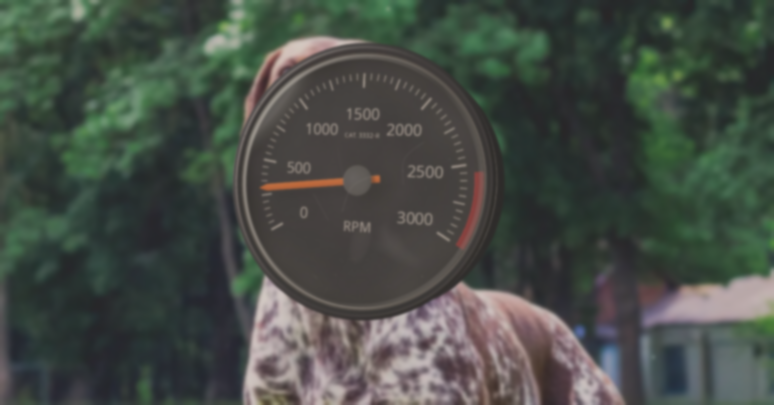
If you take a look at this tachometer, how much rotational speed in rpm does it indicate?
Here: 300 rpm
